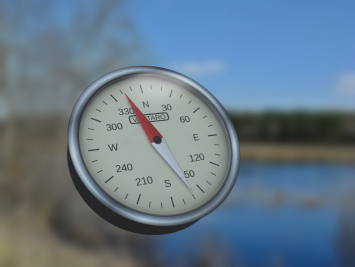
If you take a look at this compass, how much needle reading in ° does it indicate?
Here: 340 °
